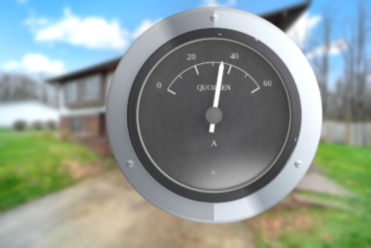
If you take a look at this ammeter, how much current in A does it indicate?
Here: 35 A
